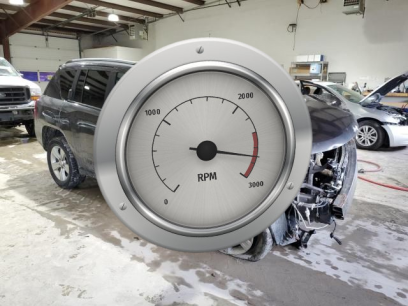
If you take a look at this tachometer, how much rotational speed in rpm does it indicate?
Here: 2700 rpm
